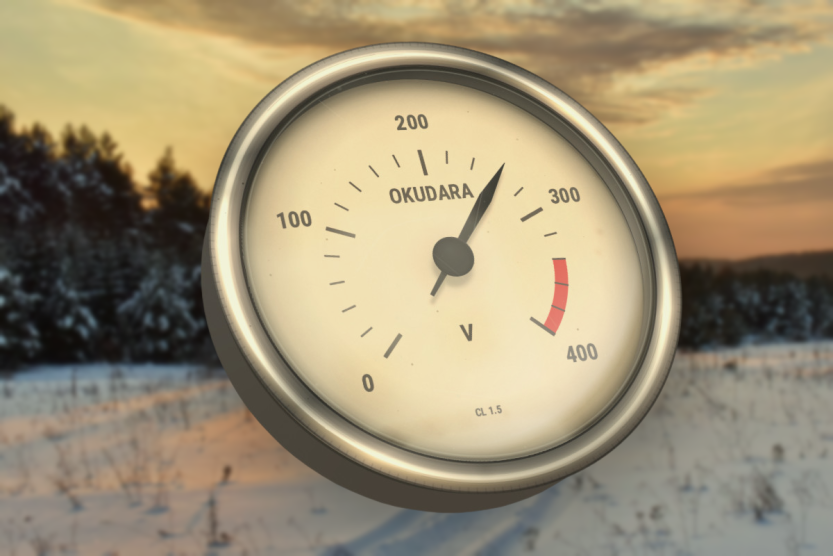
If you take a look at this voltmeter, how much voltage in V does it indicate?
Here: 260 V
